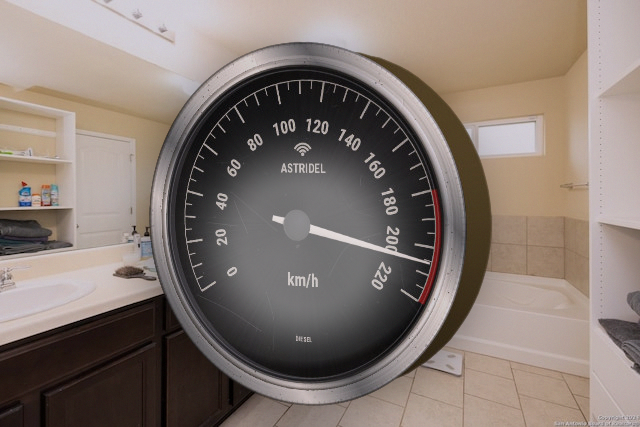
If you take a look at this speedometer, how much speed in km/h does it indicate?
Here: 205 km/h
